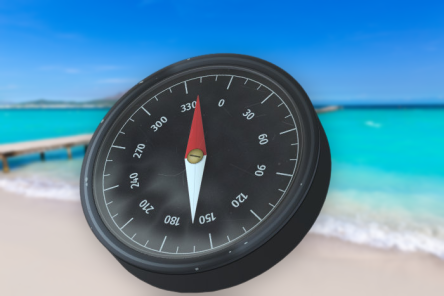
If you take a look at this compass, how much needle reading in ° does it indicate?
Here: 340 °
